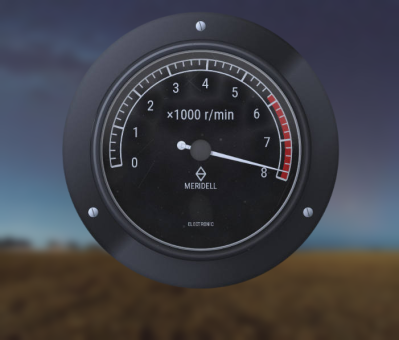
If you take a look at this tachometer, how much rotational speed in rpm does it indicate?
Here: 7800 rpm
